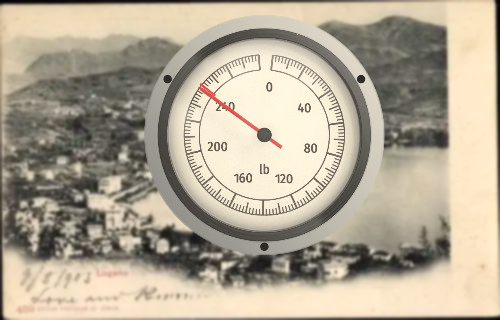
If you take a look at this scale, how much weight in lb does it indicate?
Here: 240 lb
